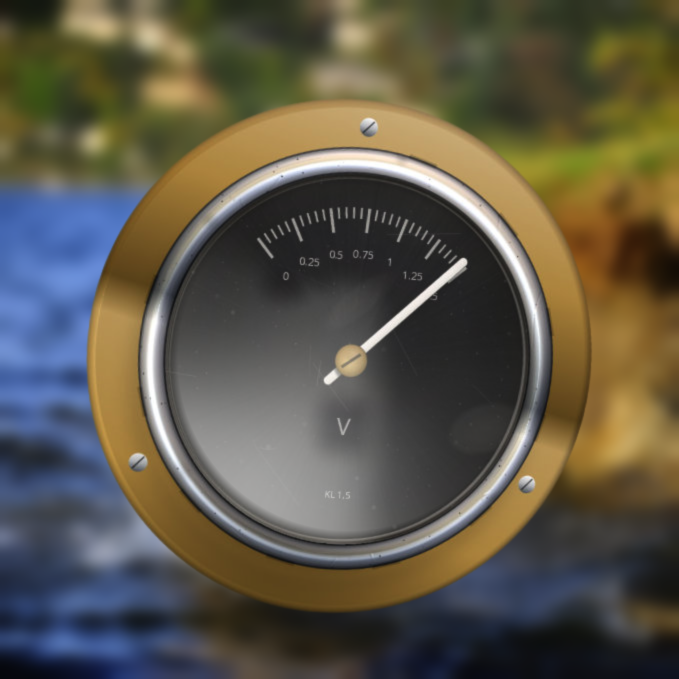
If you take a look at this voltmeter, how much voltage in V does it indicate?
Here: 1.45 V
